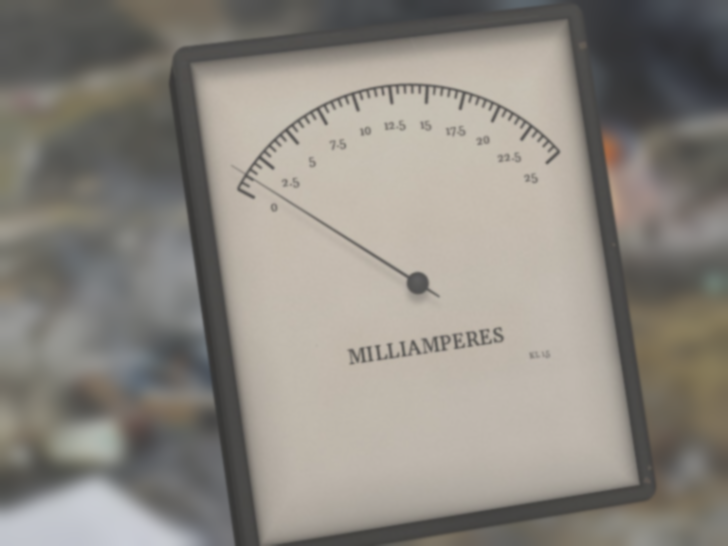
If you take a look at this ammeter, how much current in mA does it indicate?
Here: 1 mA
